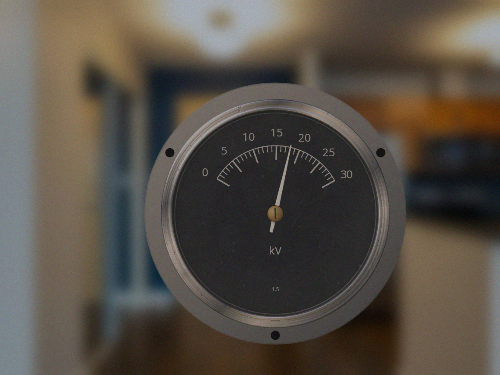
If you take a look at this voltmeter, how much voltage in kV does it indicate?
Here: 18 kV
